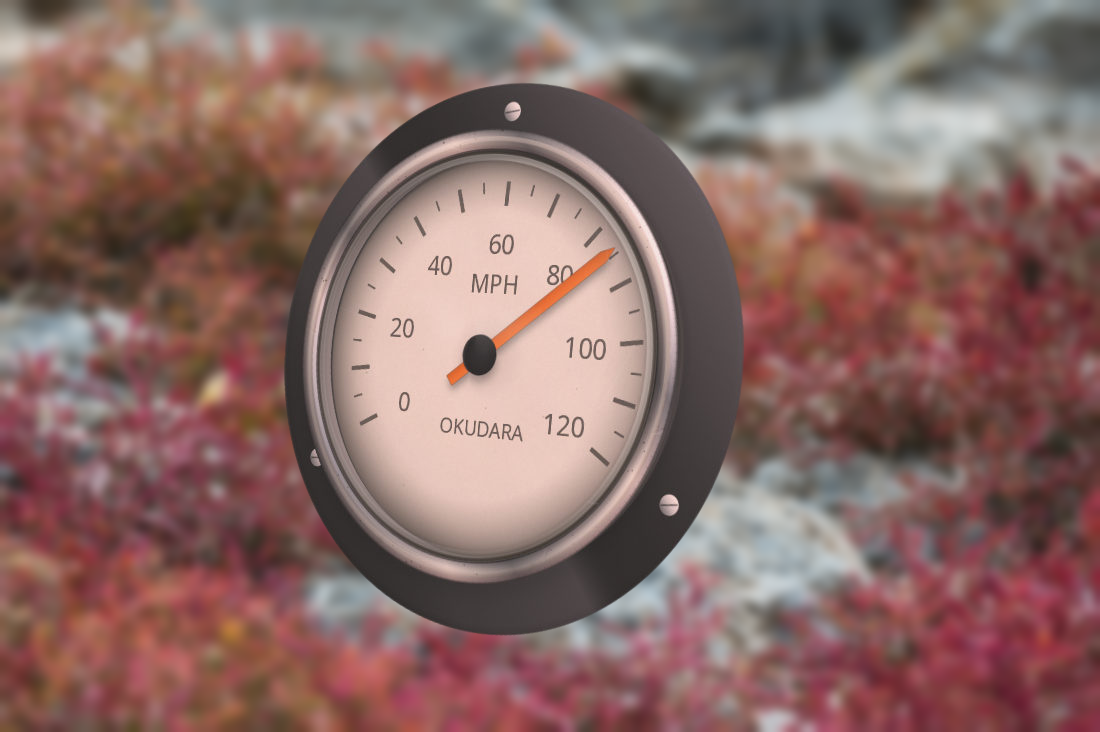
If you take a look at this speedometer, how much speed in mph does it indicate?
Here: 85 mph
